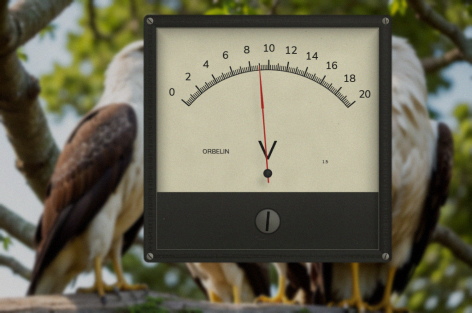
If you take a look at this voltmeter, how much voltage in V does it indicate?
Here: 9 V
